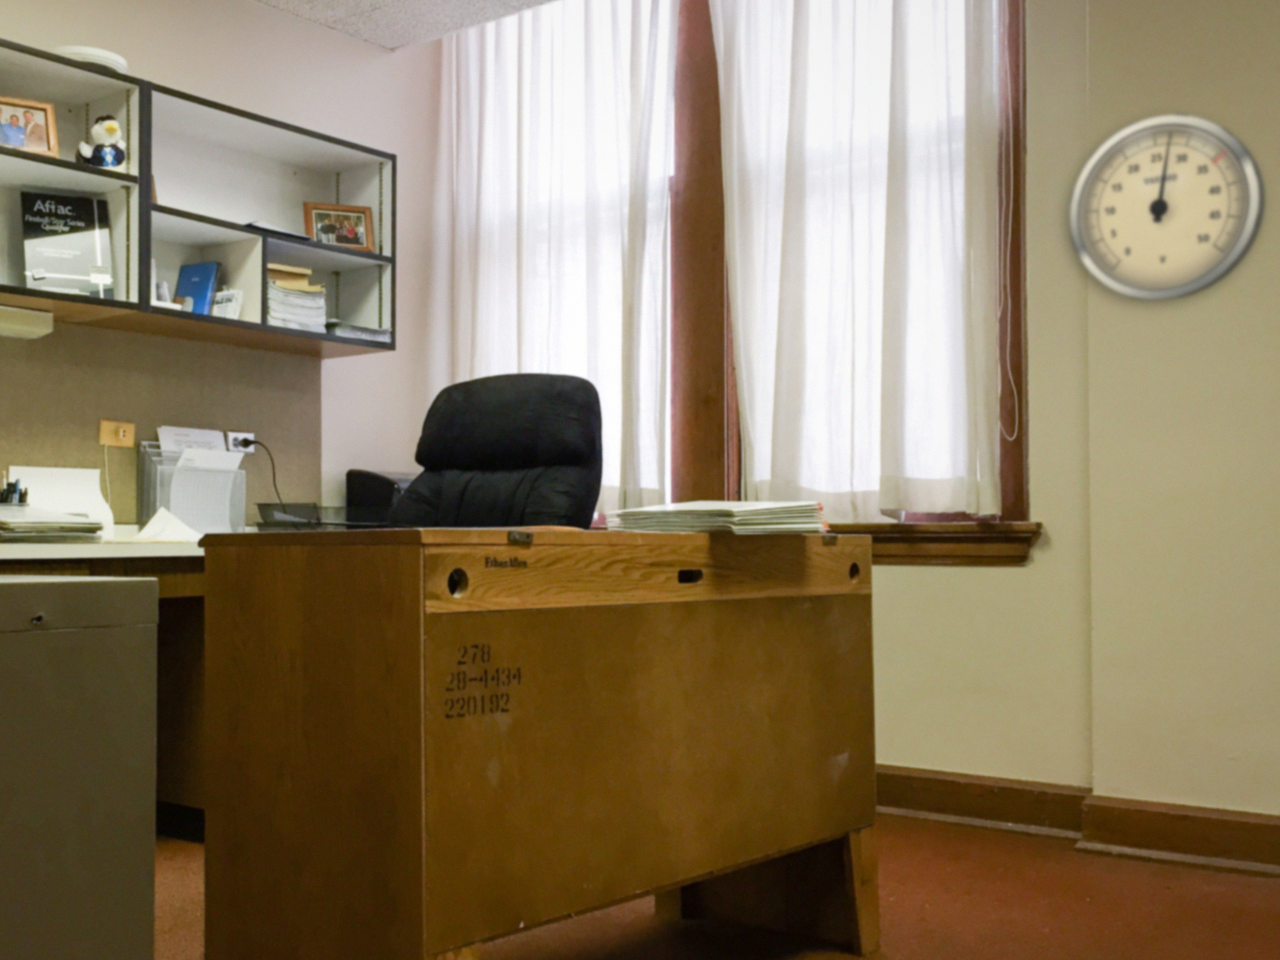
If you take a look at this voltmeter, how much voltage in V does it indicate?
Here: 27.5 V
